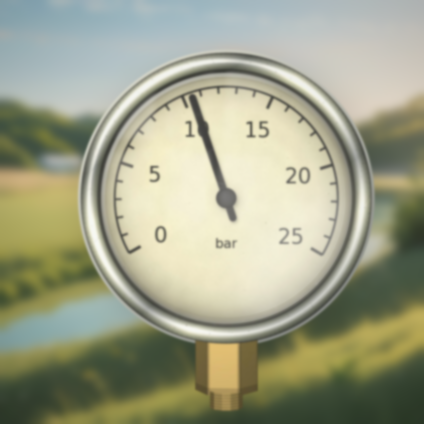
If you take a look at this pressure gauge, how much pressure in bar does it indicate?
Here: 10.5 bar
